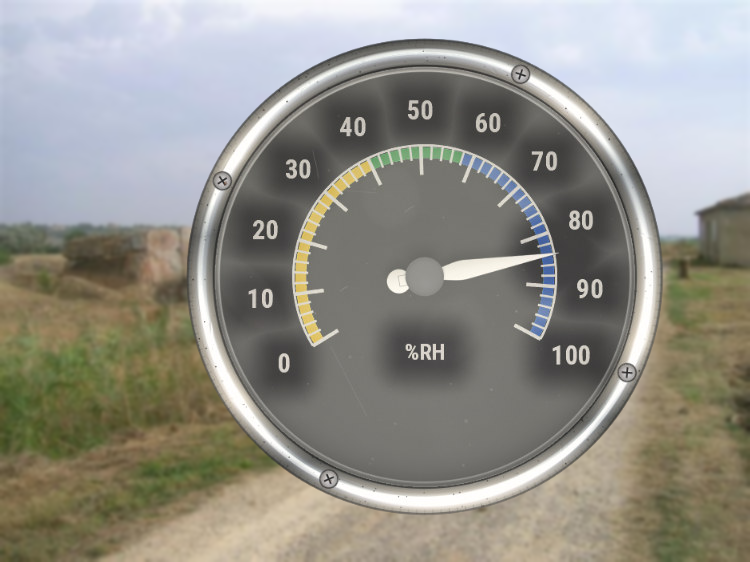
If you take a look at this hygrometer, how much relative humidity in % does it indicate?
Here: 84 %
